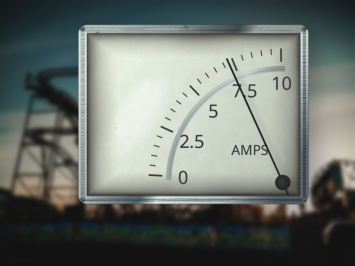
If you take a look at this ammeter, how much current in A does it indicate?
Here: 7.25 A
